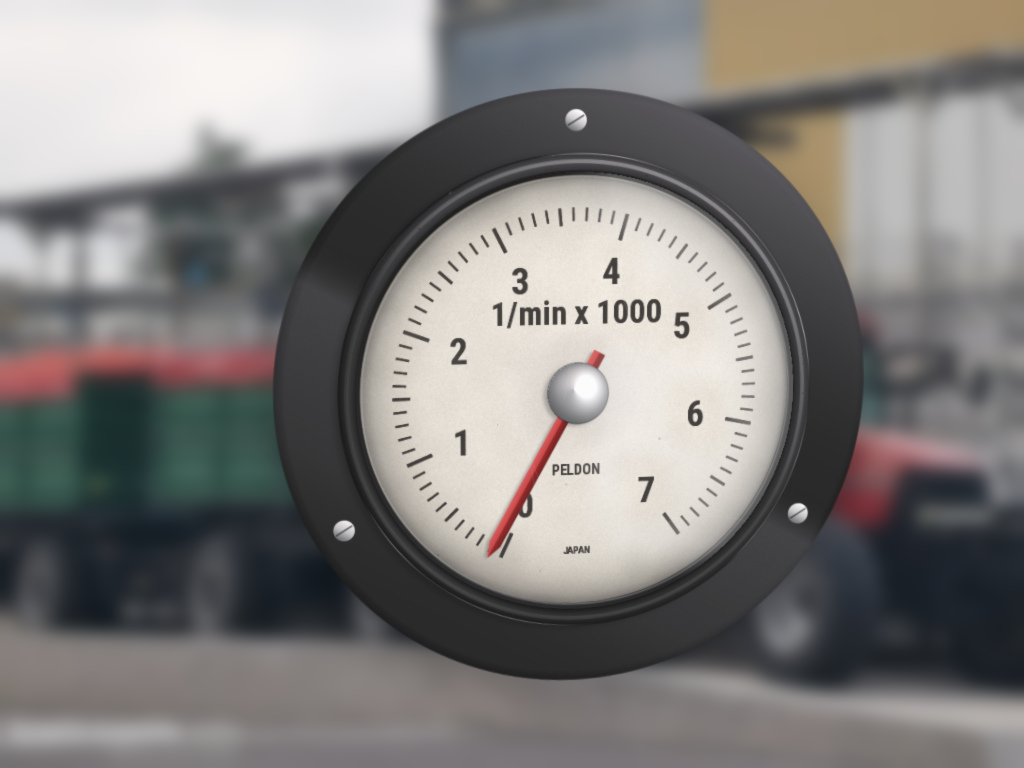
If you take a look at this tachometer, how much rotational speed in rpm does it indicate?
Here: 100 rpm
